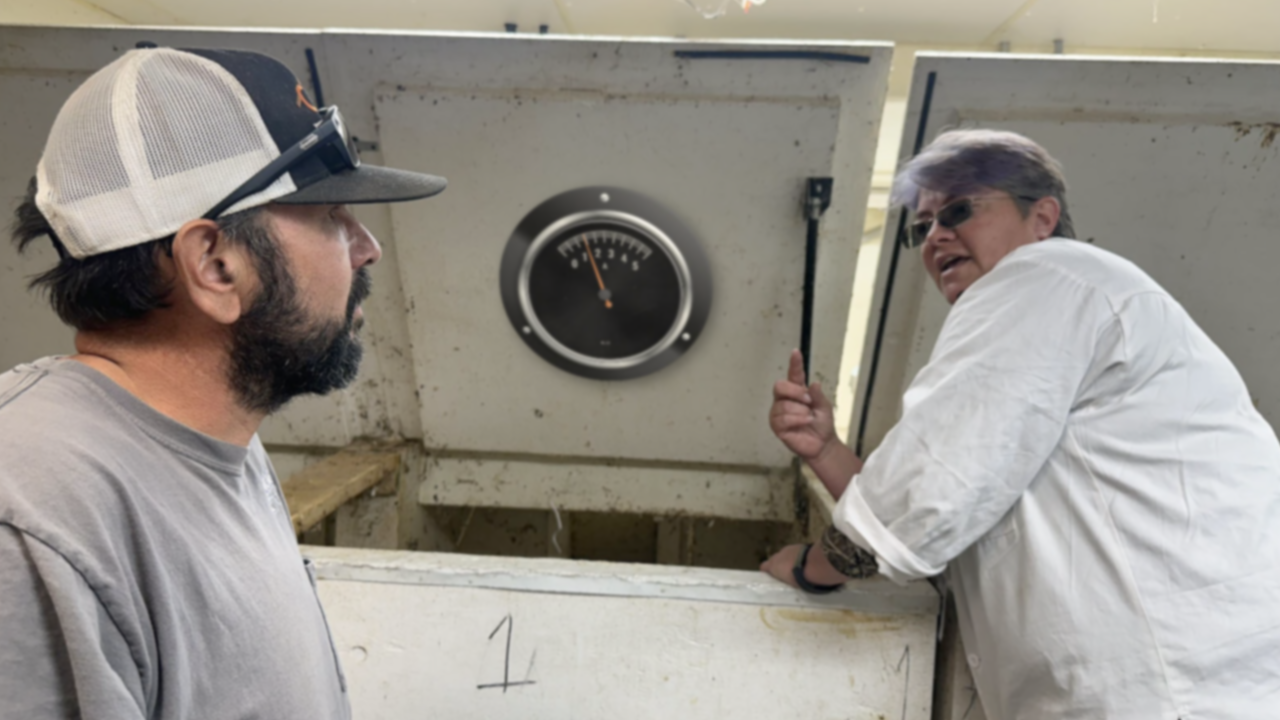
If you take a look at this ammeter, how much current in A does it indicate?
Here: 1.5 A
